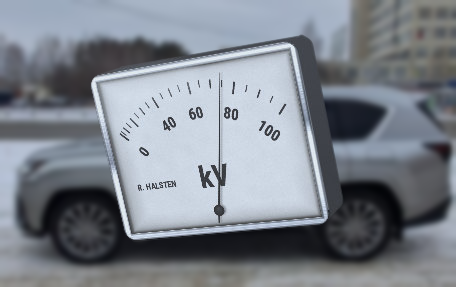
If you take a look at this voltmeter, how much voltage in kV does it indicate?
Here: 75 kV
